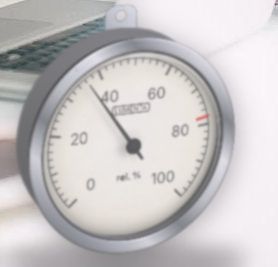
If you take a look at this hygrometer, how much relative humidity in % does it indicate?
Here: 36 %
